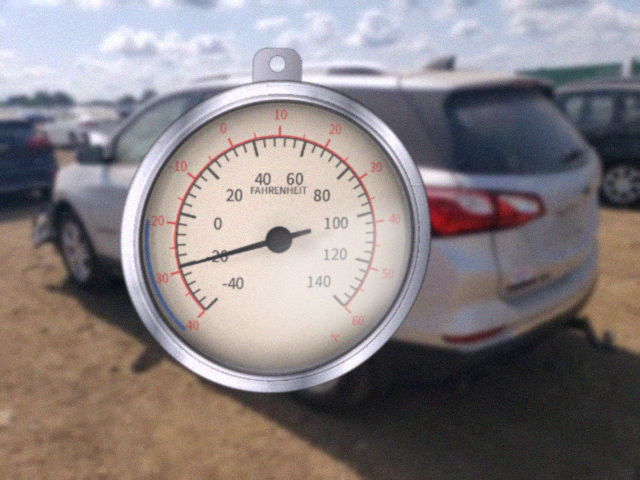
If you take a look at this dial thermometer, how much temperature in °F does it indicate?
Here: -20 °F
